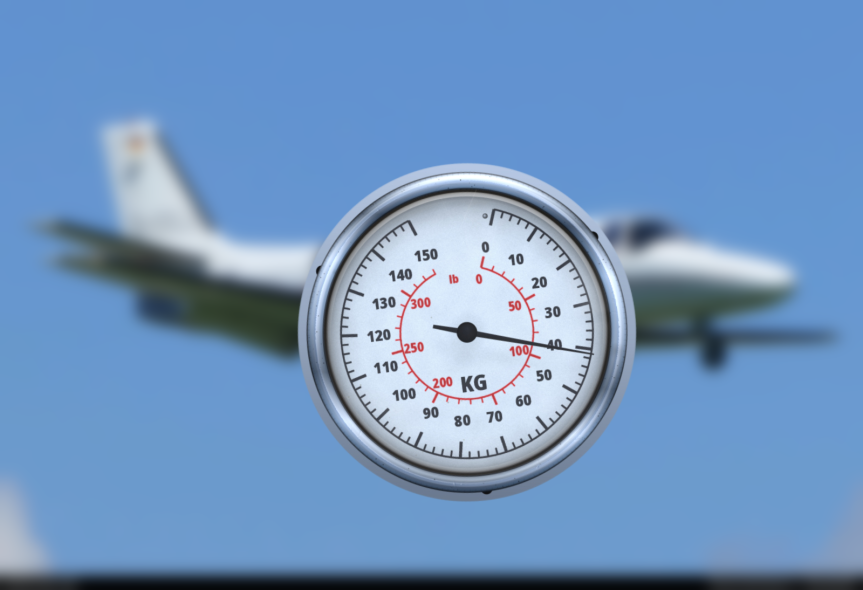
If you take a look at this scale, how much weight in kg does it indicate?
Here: 41 kg
